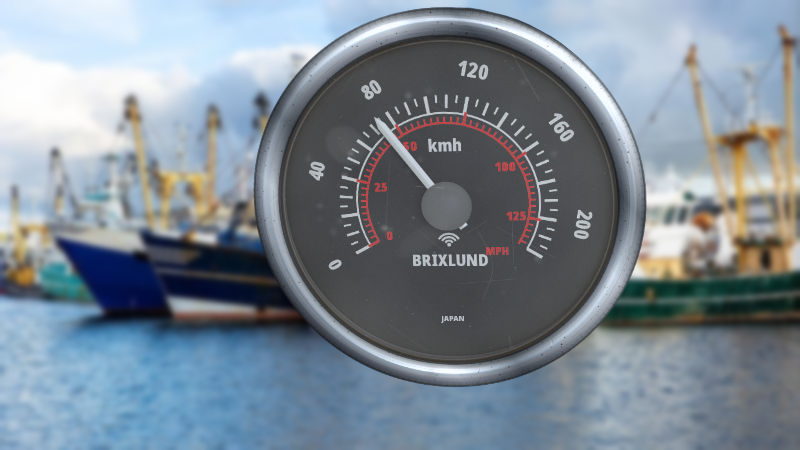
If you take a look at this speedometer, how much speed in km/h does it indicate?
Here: 75 km/h
